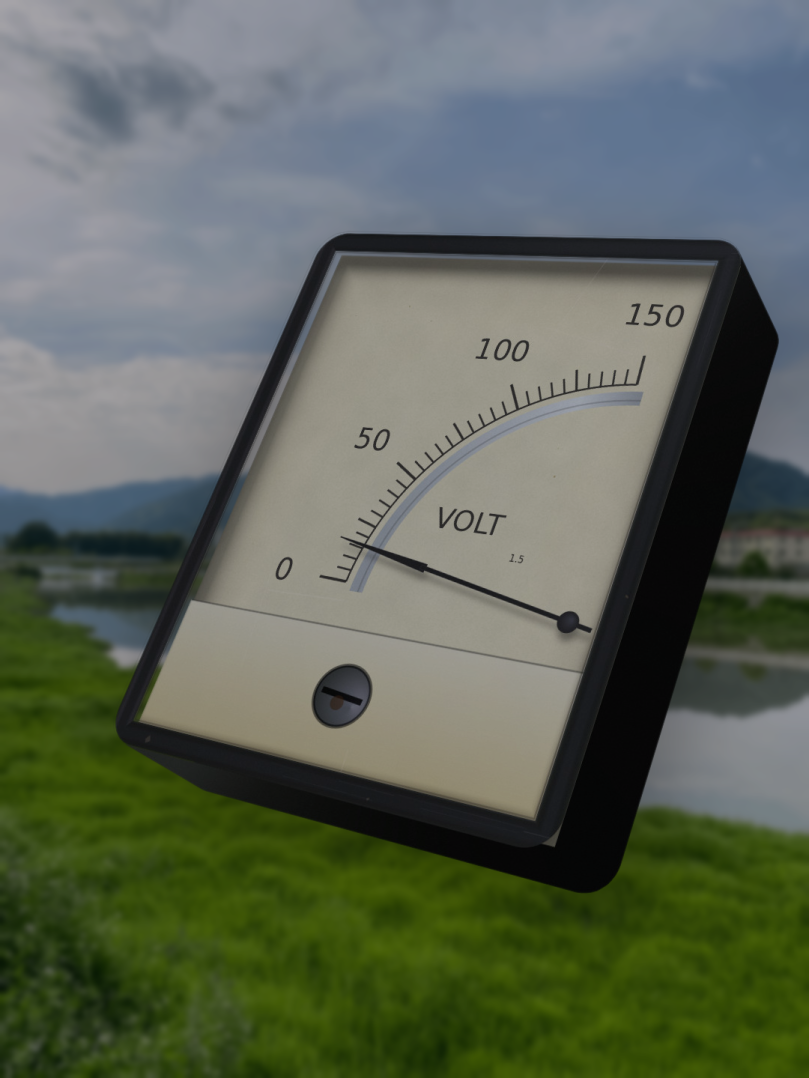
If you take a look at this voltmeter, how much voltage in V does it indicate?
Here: 15 V
